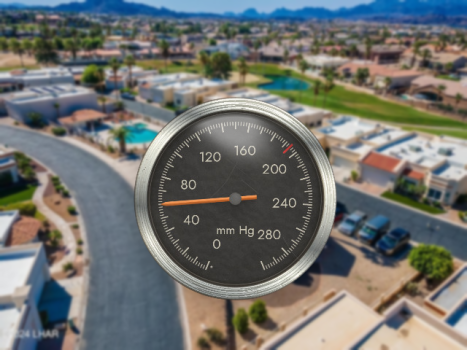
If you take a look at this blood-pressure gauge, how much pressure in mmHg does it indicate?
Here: 60 mmHg
